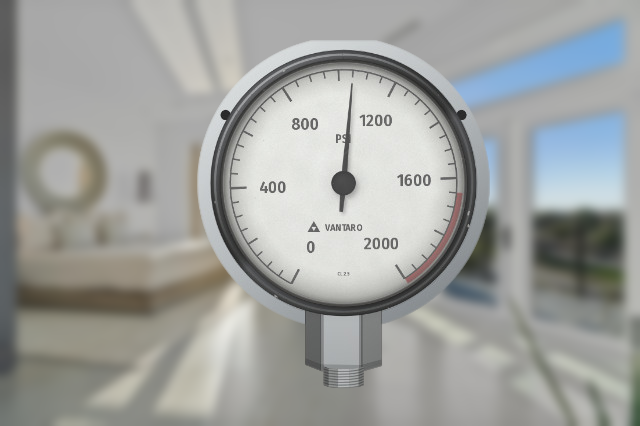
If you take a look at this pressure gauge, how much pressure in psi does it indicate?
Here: 1050 psi
